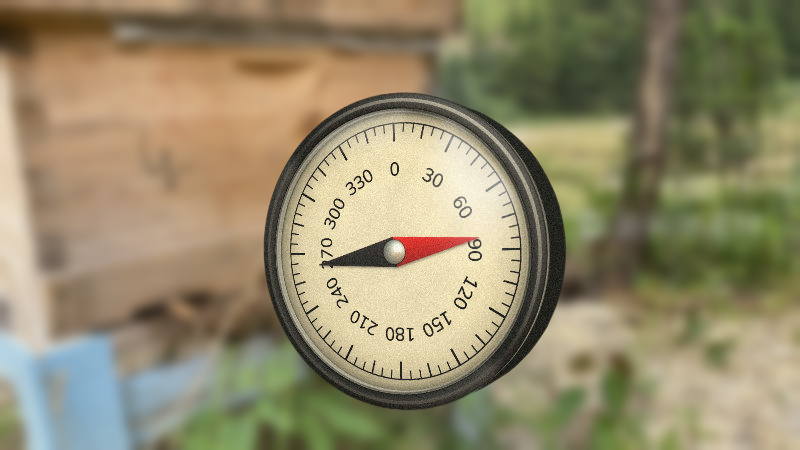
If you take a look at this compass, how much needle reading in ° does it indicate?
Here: 82.5 °
